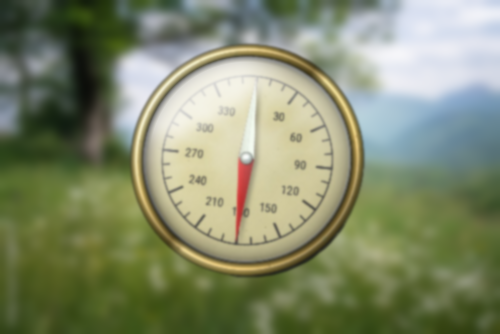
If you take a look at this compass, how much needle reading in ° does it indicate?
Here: 180 °
